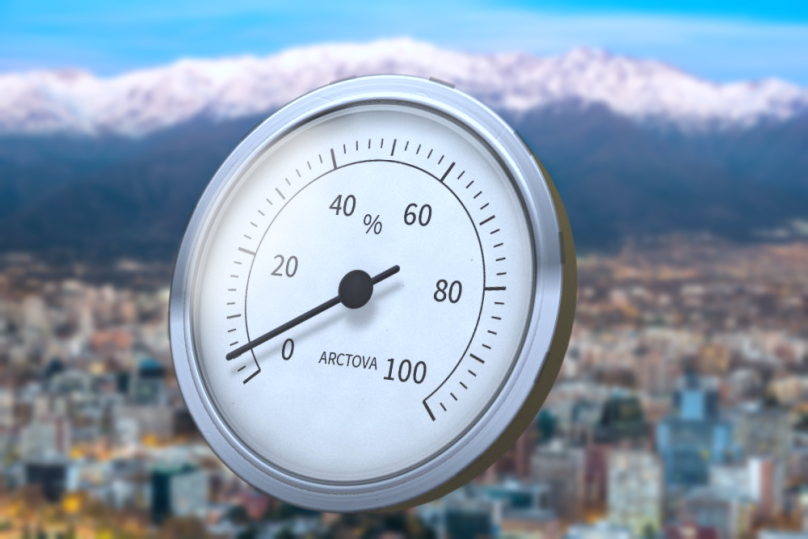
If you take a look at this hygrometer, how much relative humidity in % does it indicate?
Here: 4 %
